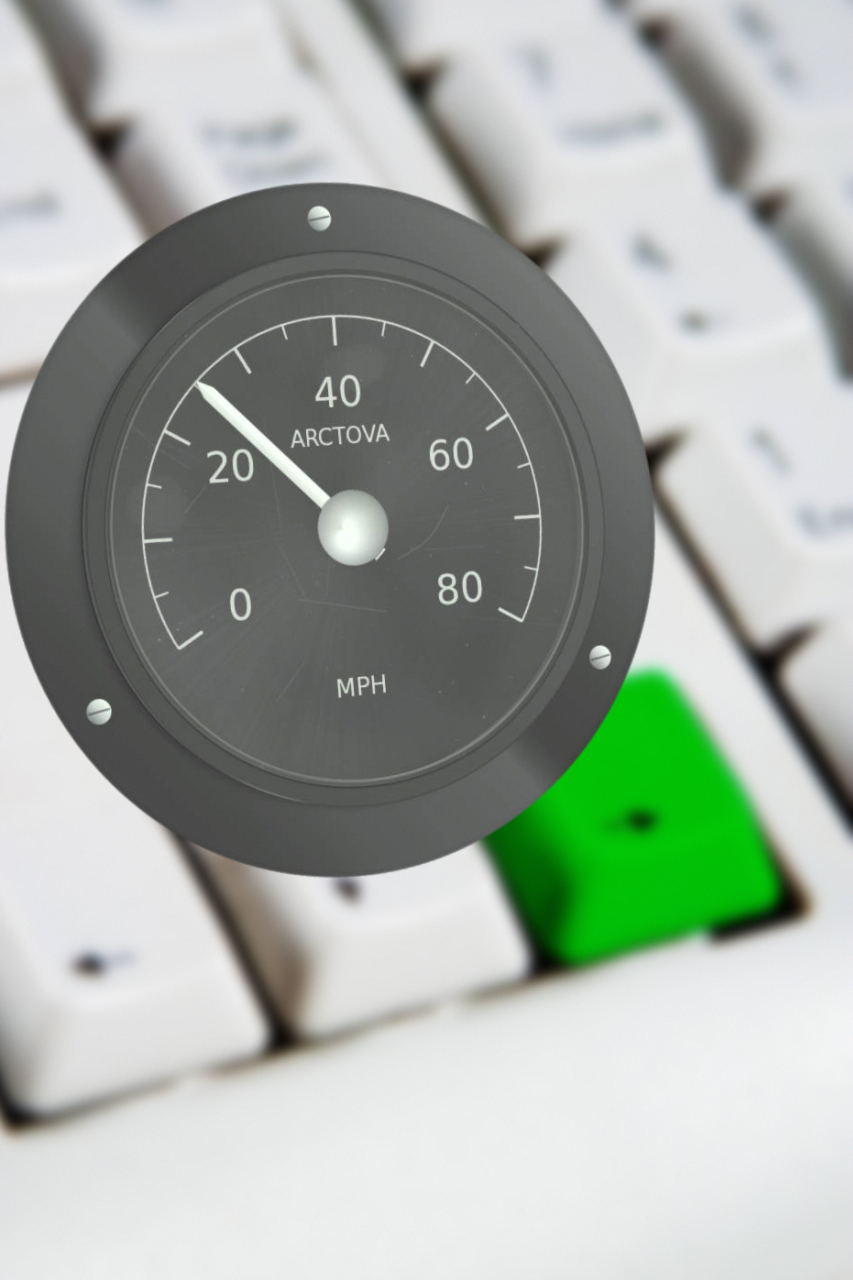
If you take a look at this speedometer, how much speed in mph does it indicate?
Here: 25 mph
